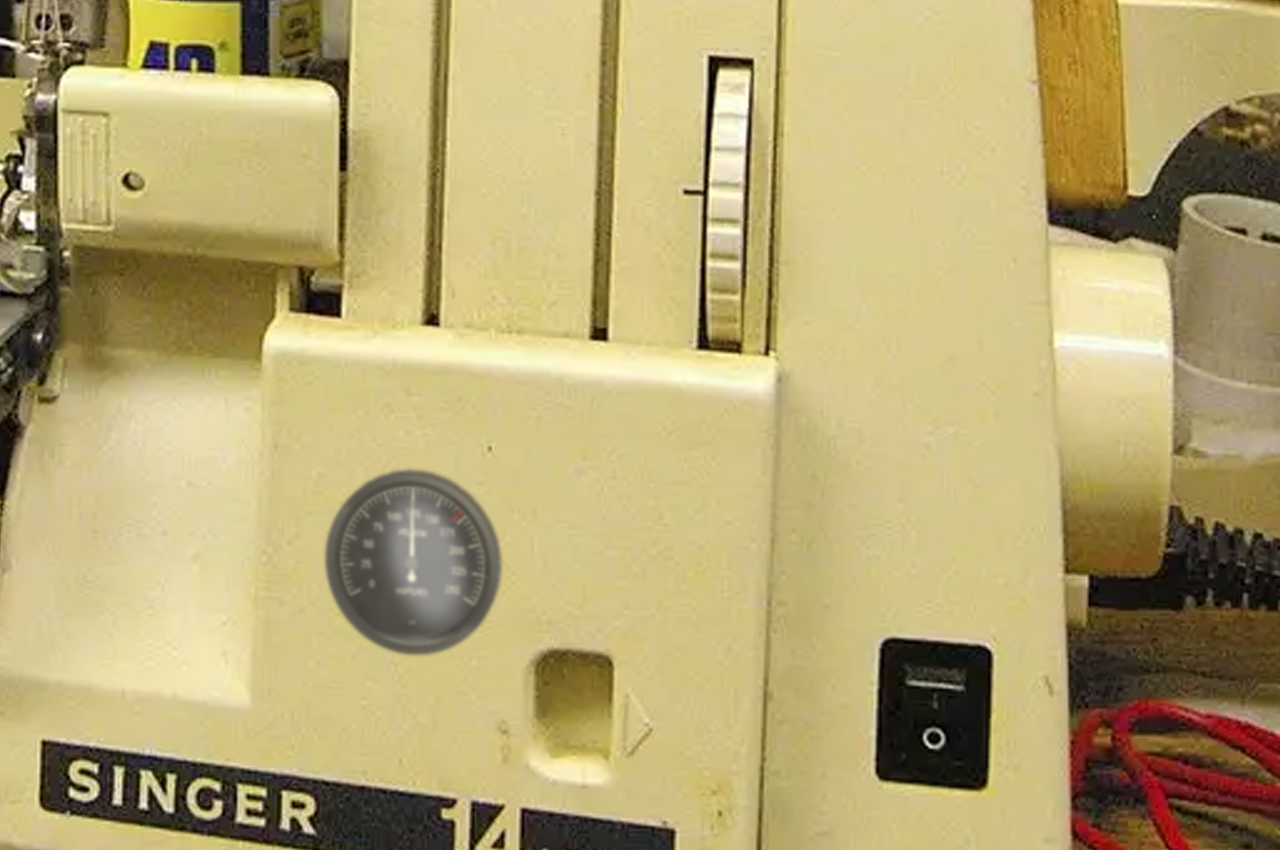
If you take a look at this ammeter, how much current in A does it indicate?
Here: 125 A
